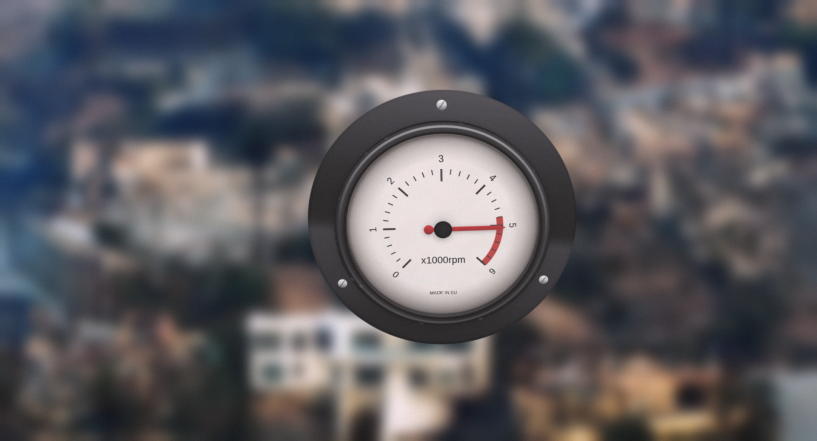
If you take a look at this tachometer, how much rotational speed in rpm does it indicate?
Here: 5000 rpm
